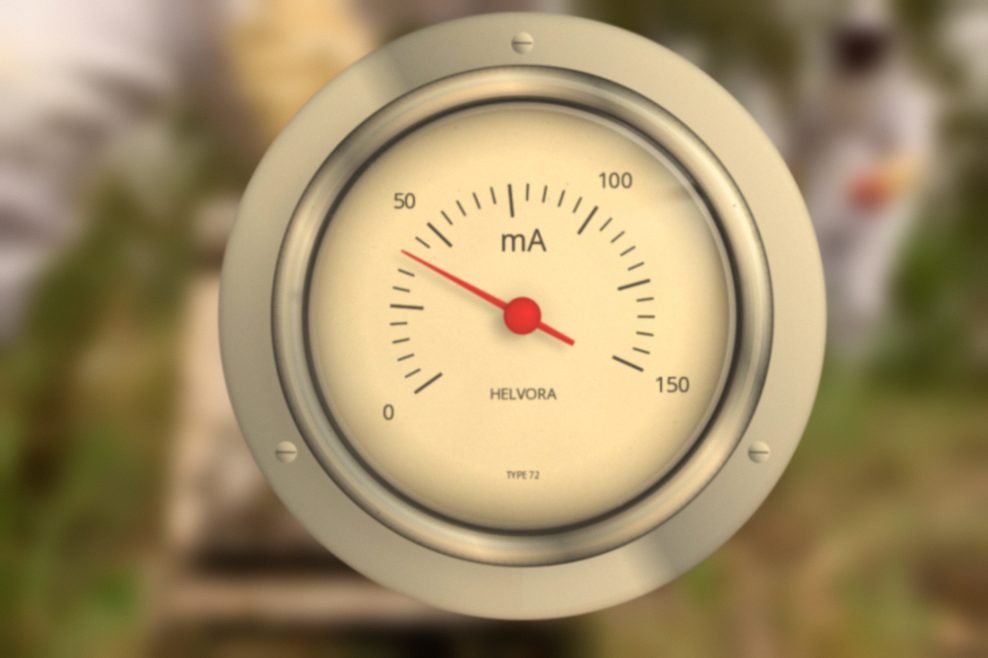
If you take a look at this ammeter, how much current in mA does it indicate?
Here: 40 mA
